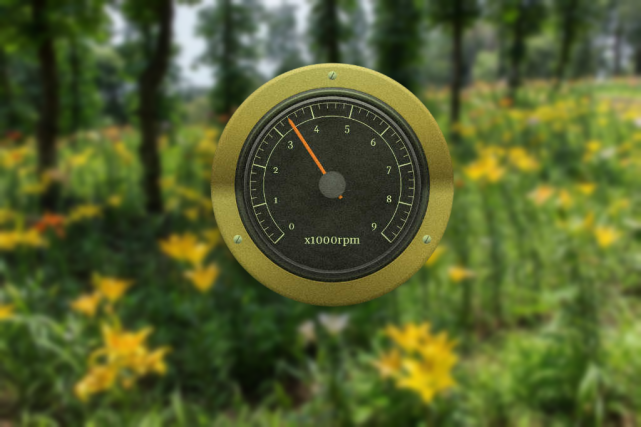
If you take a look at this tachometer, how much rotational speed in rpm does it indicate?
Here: 3400 rpm
